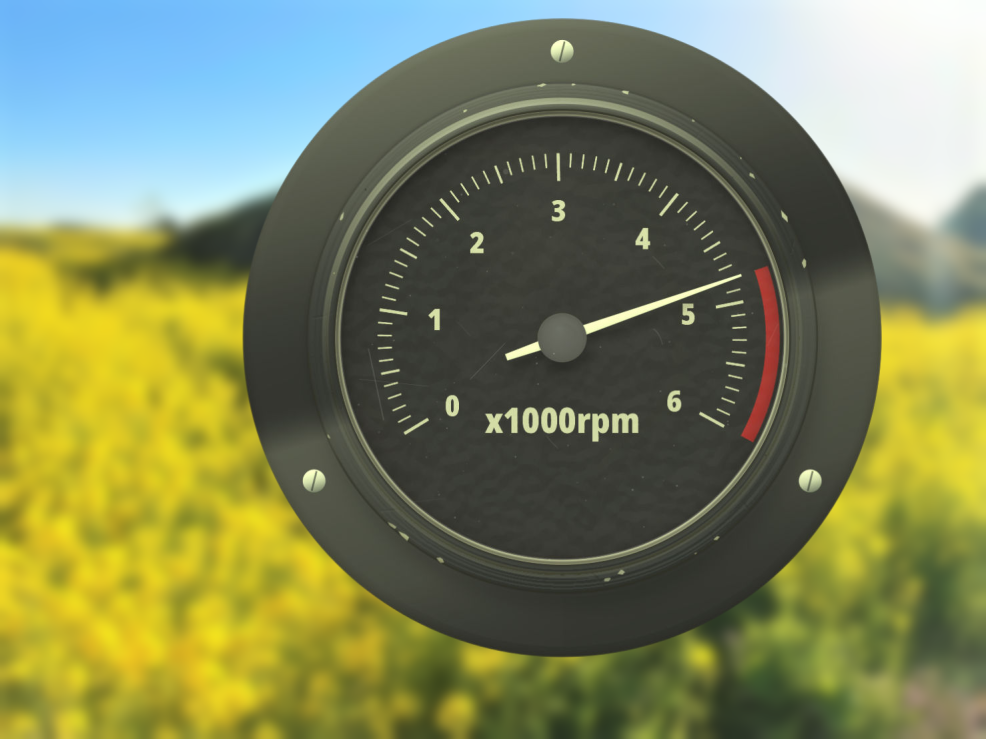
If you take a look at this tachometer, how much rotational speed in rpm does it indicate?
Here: 4800 rpm
